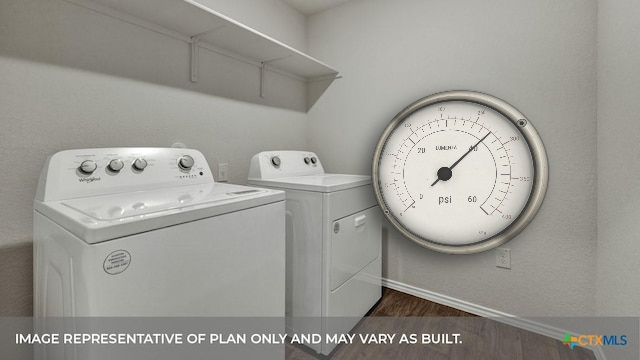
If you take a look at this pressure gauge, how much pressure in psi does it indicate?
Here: 40 psi
